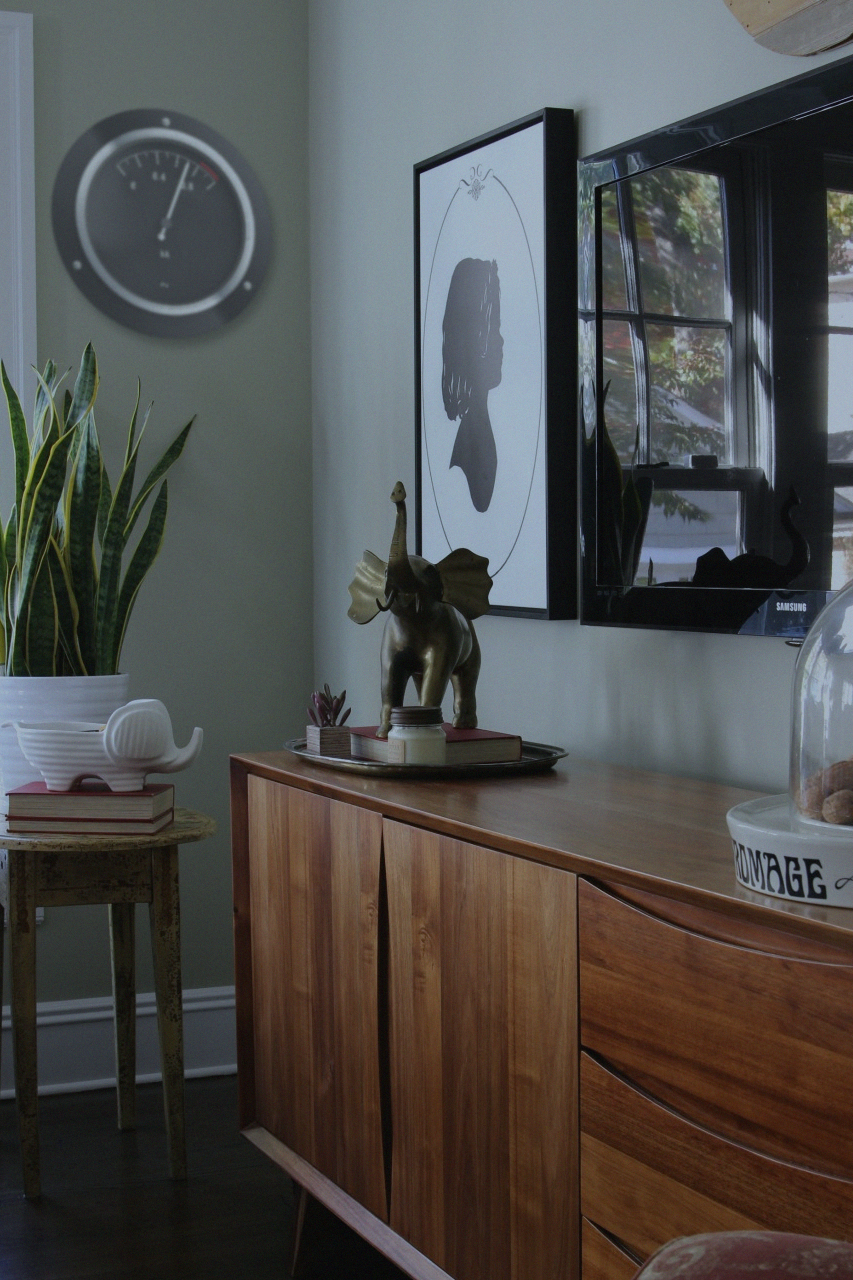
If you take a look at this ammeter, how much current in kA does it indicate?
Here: 0.7 kA
